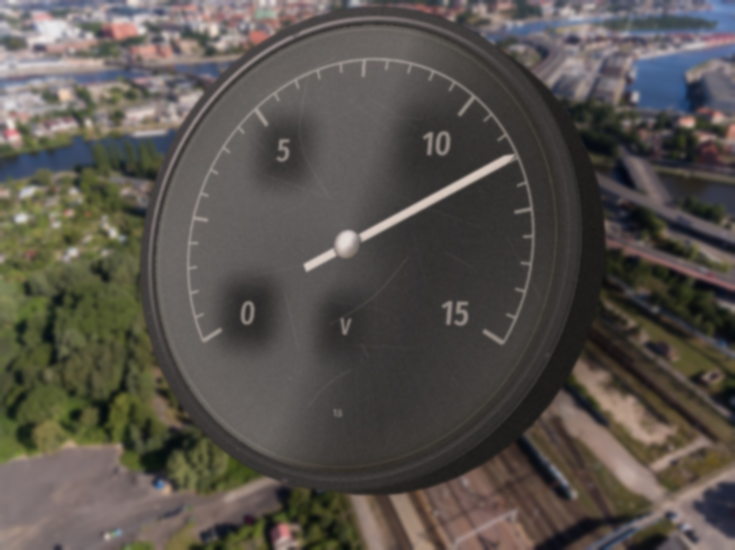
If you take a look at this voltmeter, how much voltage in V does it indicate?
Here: 11.5 V
